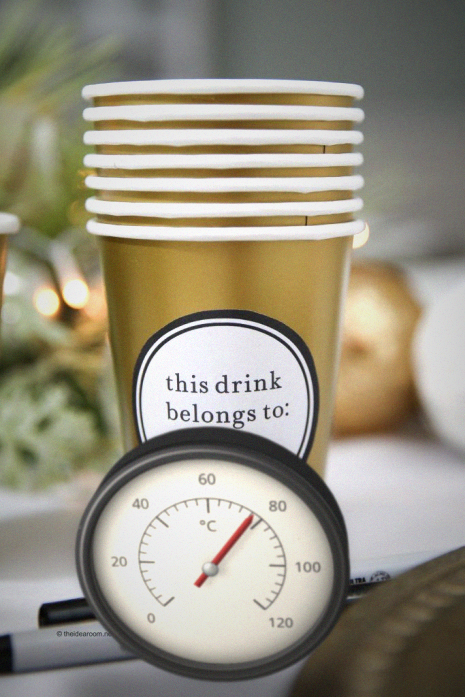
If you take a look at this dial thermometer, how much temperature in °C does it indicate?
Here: 76 °C
